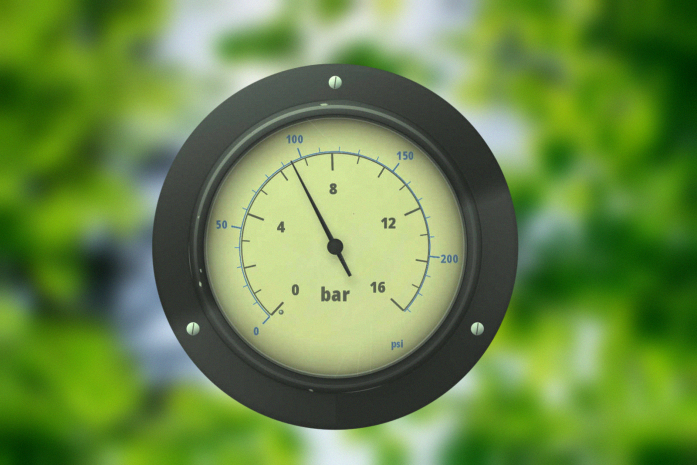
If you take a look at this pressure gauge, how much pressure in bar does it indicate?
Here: 6.5 bar
